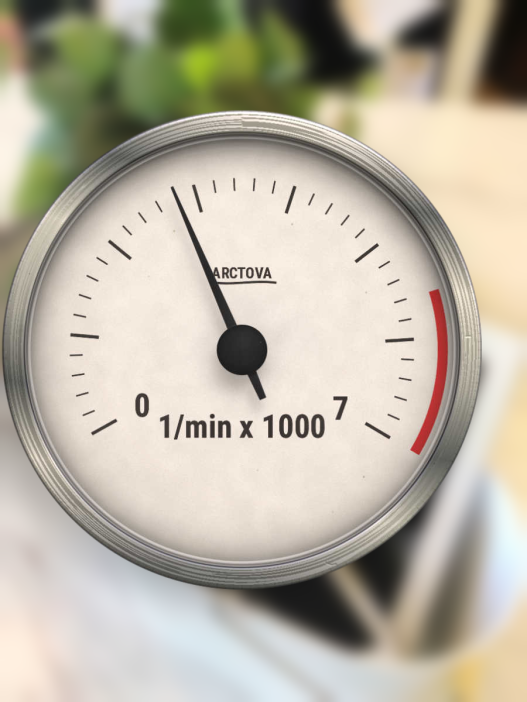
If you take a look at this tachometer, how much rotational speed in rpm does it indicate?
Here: 2800 rpm
